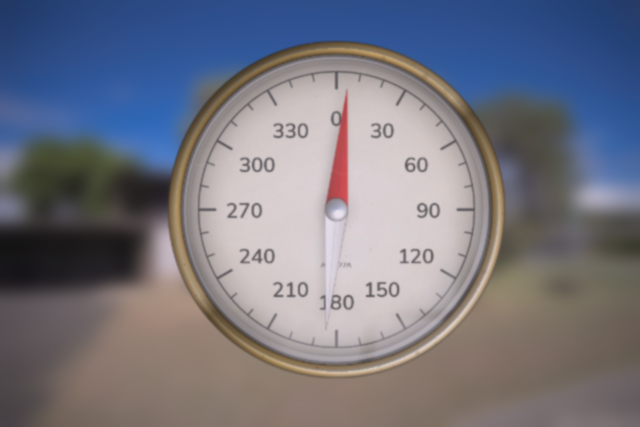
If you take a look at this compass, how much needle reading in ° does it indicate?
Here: 5 °
